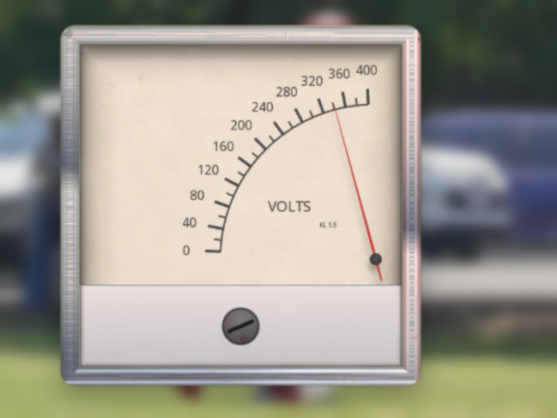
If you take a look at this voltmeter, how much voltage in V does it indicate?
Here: 340 V
